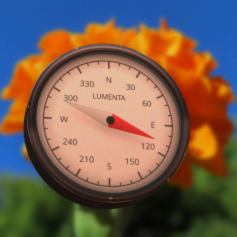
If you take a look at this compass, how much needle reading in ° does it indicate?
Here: 110 °
